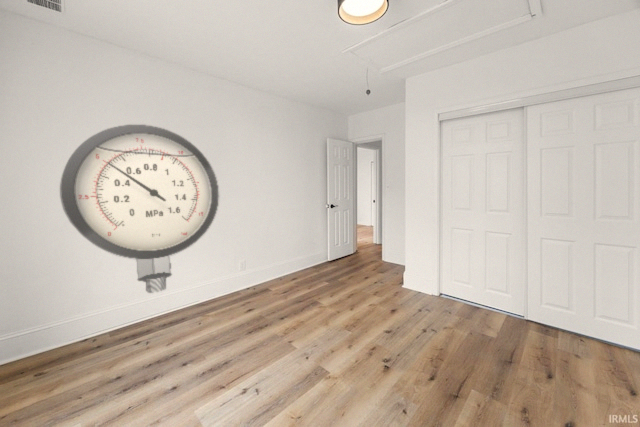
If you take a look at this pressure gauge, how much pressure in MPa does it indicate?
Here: 0.5 MPa
